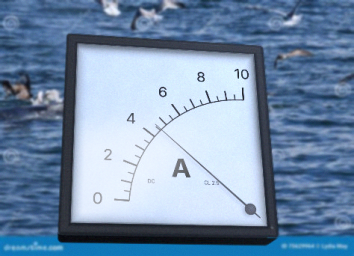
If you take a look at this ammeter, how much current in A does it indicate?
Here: 4.5 A
